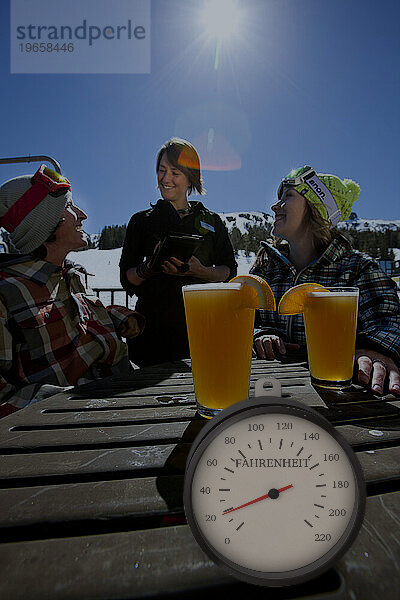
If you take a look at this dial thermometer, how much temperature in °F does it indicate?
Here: 20 °F
